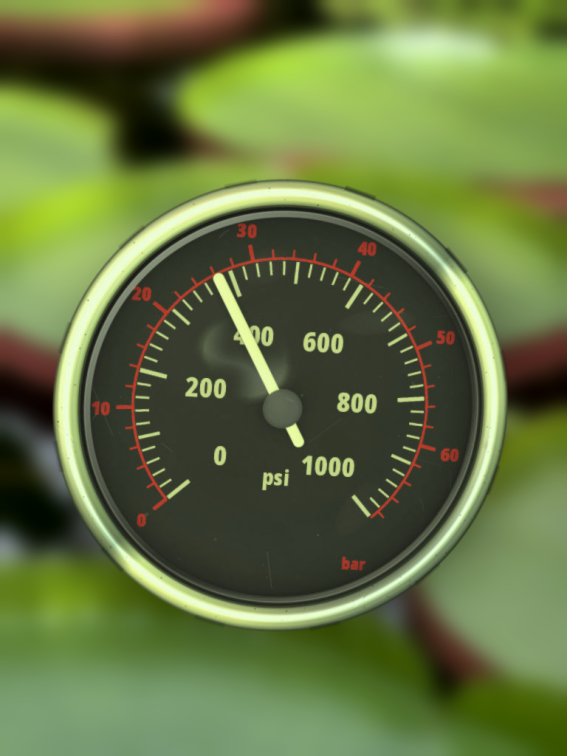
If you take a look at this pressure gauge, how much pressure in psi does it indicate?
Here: 380 psi
